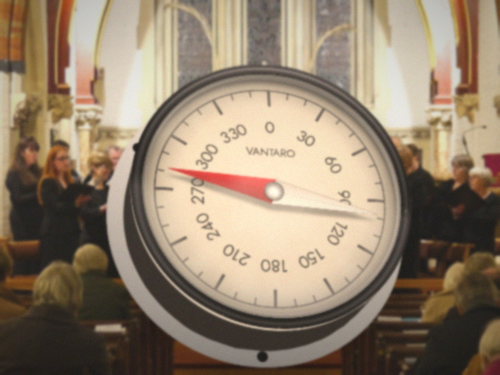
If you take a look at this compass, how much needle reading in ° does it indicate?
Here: 280 °
